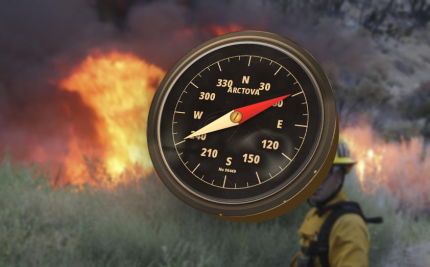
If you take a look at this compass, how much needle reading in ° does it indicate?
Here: 60 °
